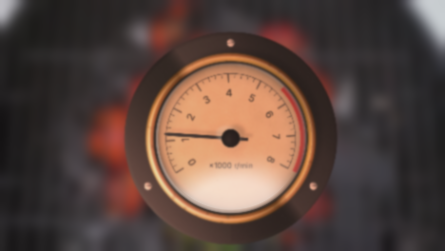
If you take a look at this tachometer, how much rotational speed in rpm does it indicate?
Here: 1200 rpm
